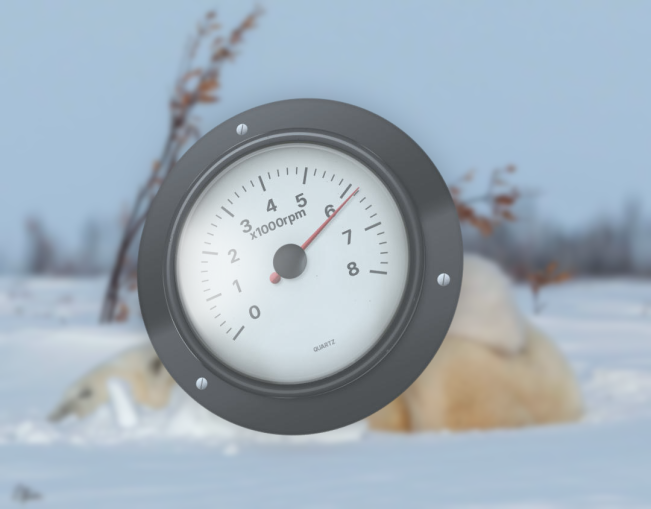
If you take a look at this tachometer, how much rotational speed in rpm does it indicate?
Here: 6200 rpm
